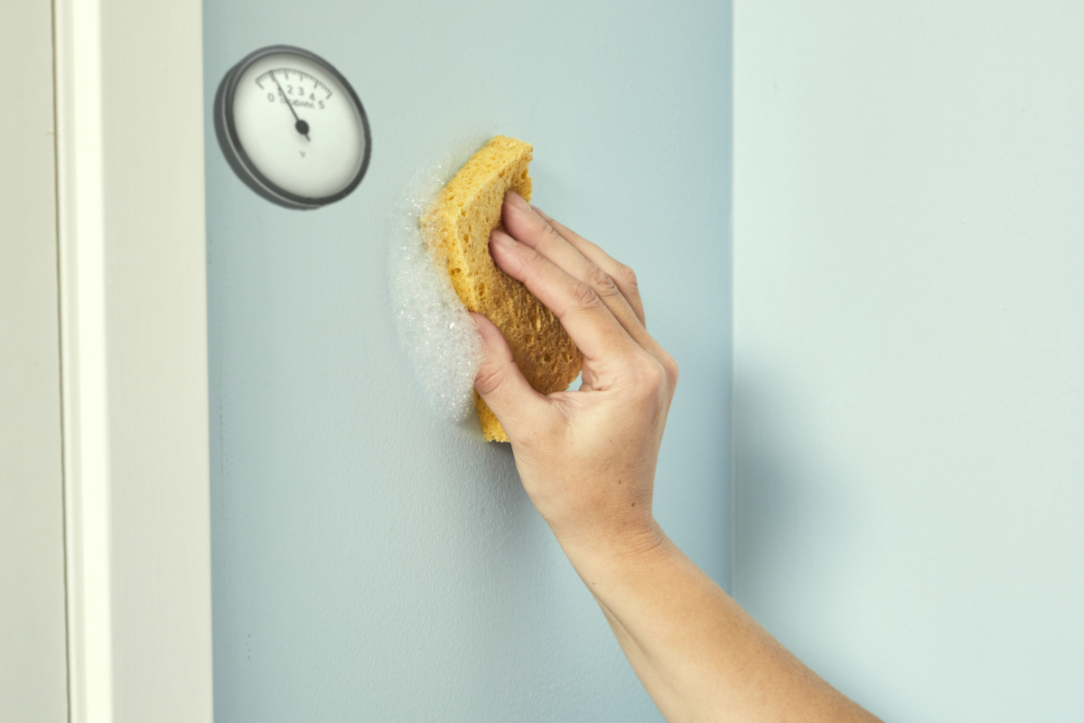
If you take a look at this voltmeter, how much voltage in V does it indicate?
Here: 1 V
